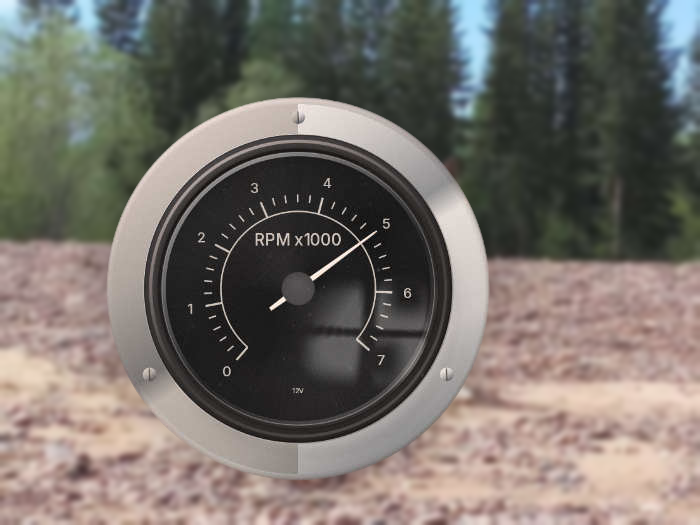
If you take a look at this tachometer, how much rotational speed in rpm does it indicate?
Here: 5000 rpm
